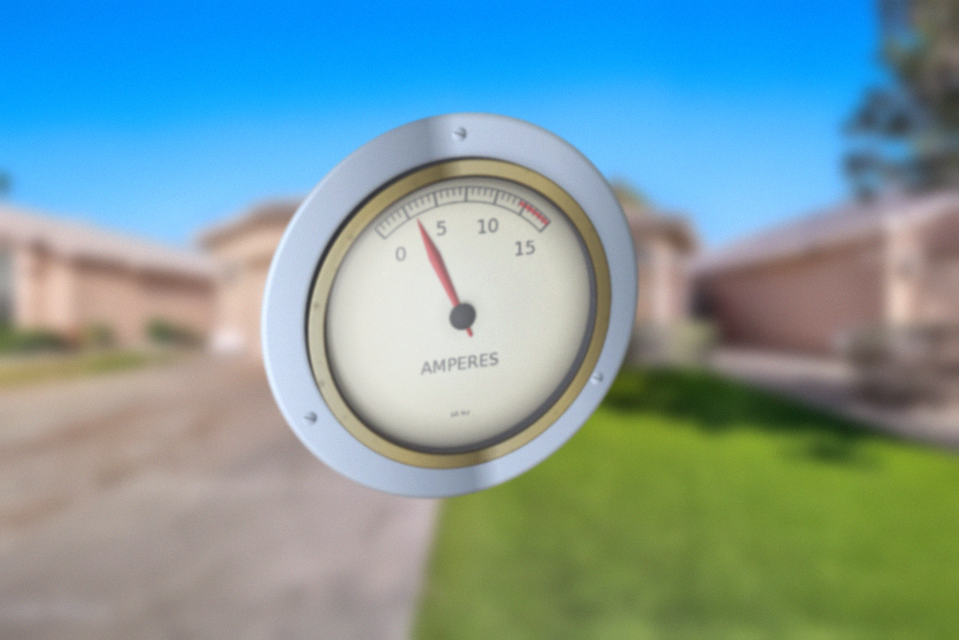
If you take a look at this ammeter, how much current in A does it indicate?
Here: 3 A
